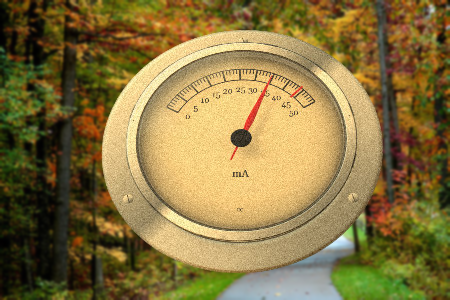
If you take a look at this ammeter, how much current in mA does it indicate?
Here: 35 mA
